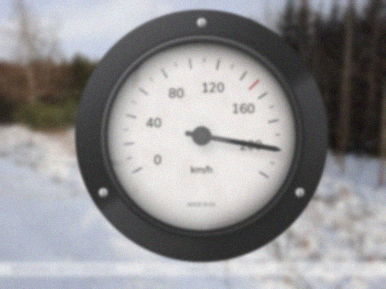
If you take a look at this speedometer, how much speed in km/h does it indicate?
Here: 200 km/h
